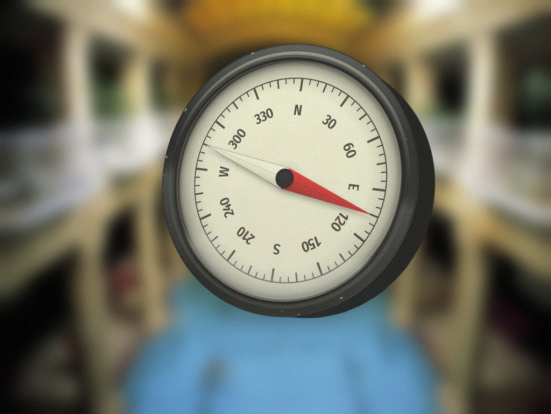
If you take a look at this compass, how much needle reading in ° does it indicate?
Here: 105 °
